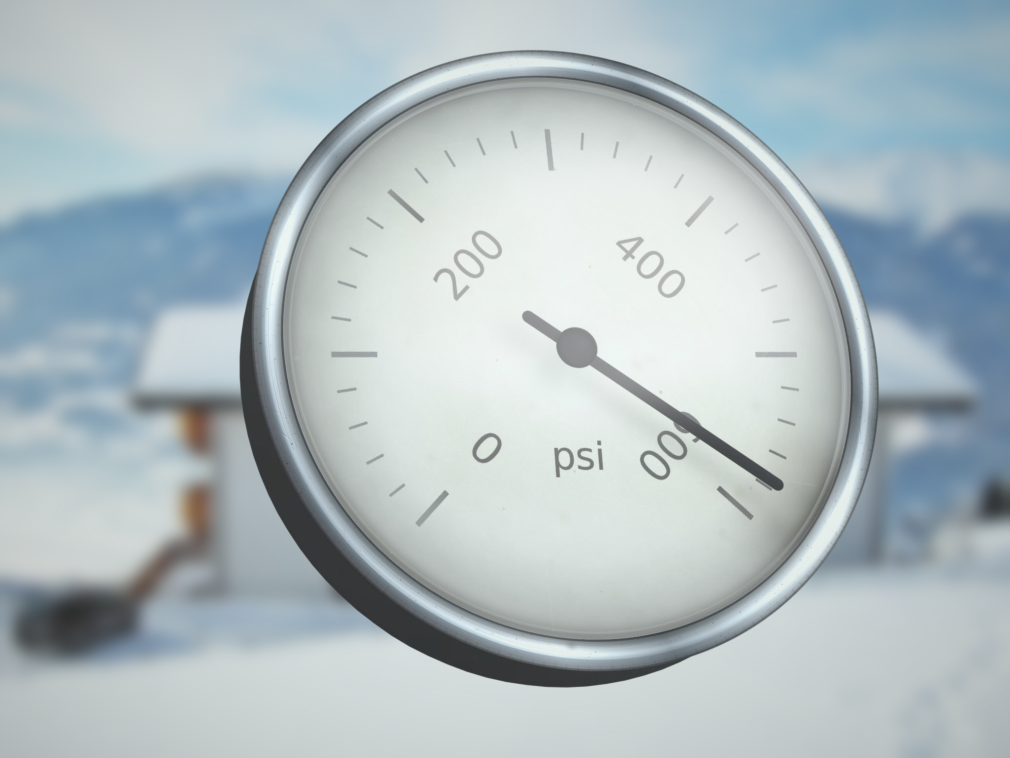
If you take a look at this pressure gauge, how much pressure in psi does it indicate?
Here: 580 psi
